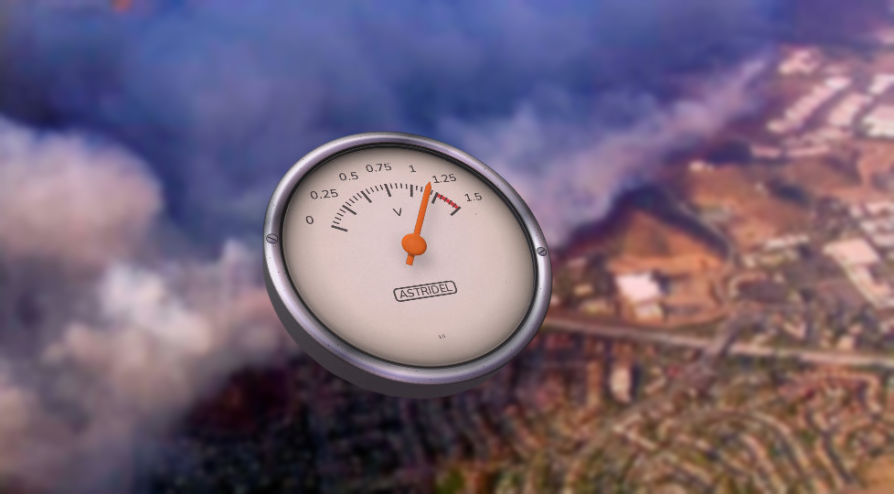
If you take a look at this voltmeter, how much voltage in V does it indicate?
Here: 1.15 V
